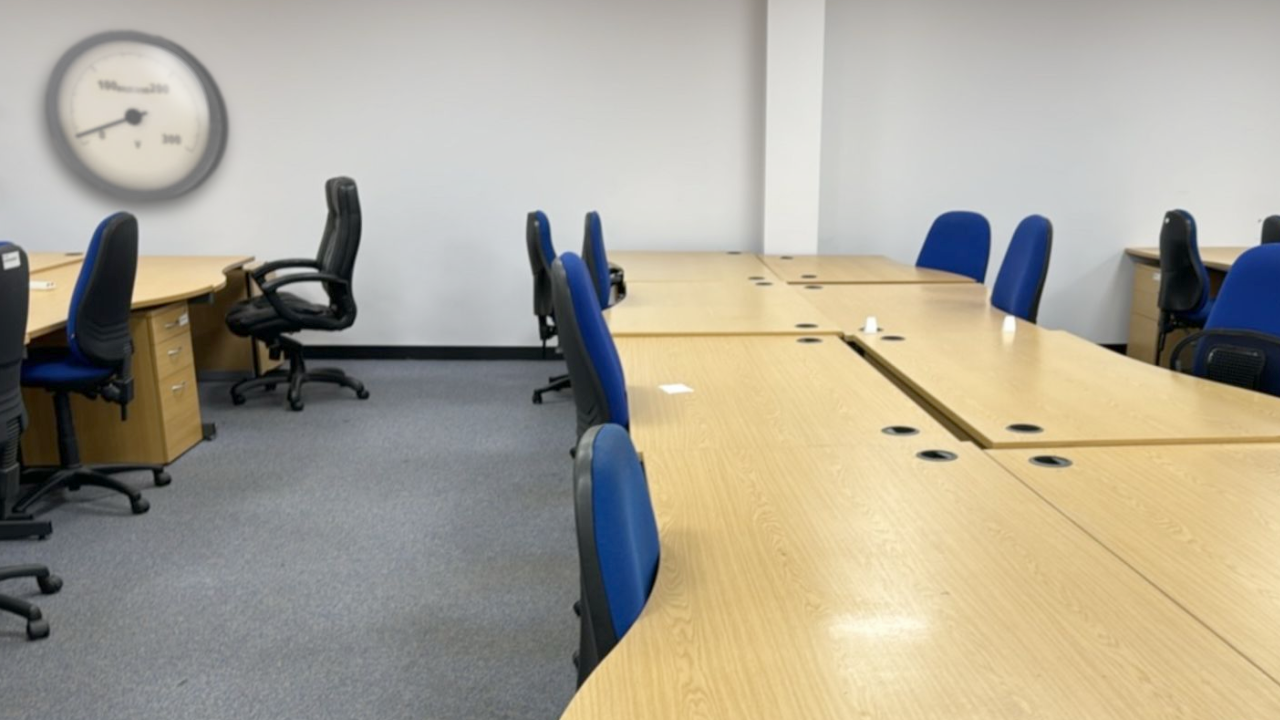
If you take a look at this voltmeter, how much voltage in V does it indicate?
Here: 10 V
